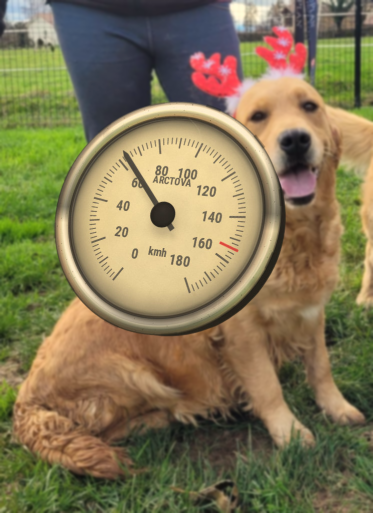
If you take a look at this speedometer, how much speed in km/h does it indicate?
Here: 64 km/h
